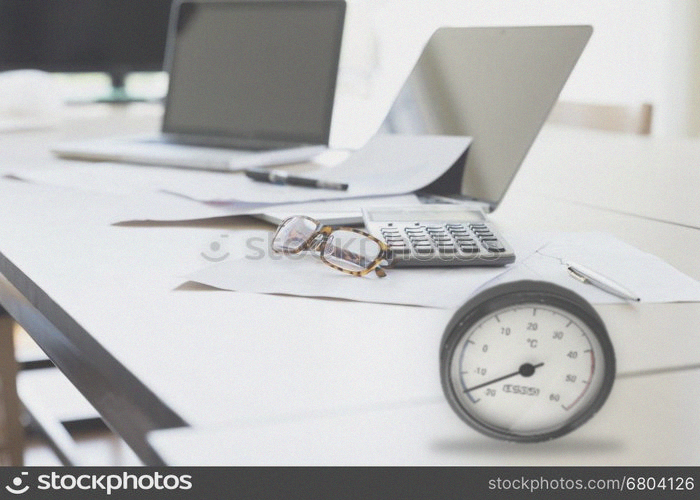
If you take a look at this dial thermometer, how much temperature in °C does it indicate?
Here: -15 °C
